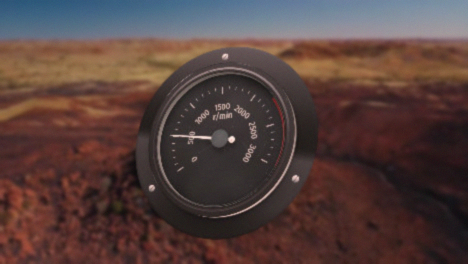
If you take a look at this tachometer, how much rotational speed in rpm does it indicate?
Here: 500 rpm
